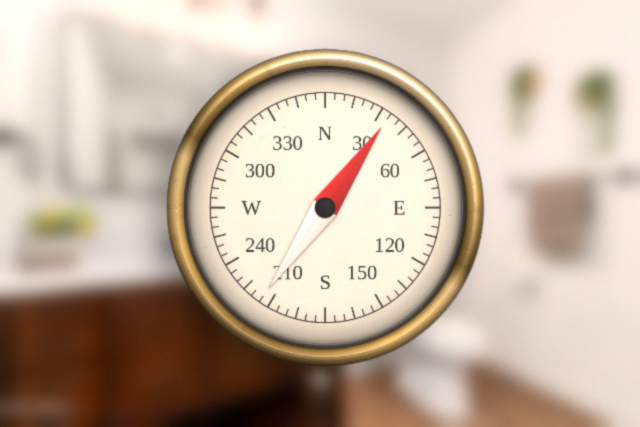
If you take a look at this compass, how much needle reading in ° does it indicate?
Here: 35 °
